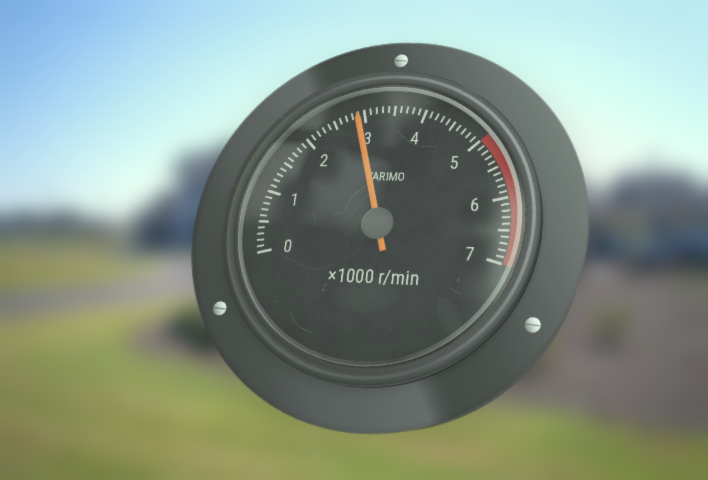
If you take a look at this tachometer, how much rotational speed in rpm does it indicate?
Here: 2900 rpm
